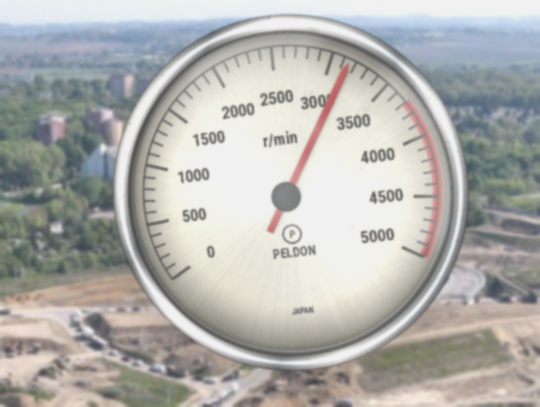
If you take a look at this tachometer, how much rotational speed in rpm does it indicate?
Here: 3150 rpm
